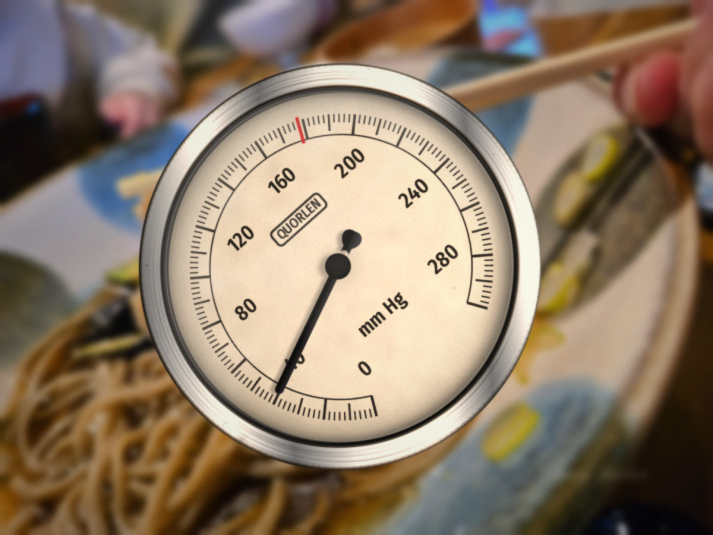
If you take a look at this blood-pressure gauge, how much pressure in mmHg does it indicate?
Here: 40 mmHg
